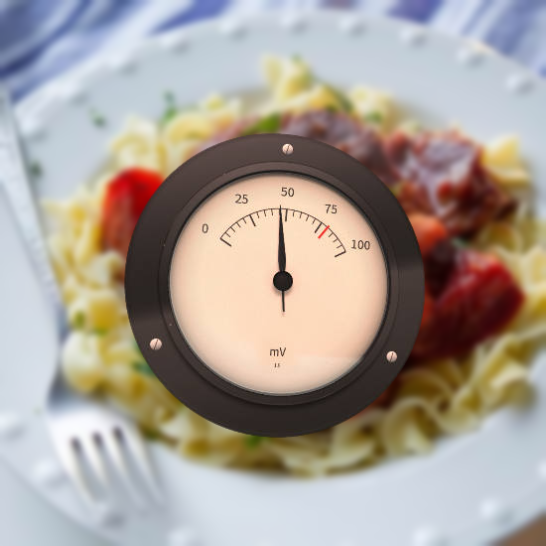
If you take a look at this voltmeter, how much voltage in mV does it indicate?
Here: 45 mV
